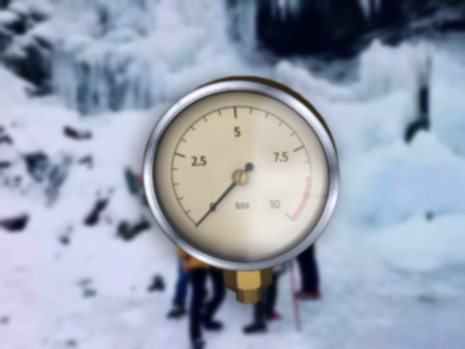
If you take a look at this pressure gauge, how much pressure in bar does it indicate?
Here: 0 bar
